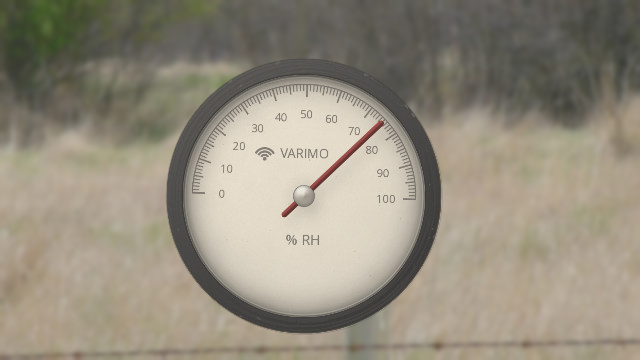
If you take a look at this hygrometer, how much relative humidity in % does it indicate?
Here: 75 %
